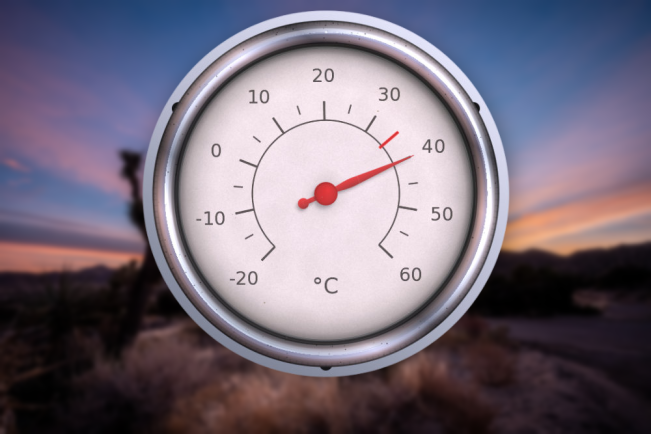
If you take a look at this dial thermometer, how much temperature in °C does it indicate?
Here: 40 °C
